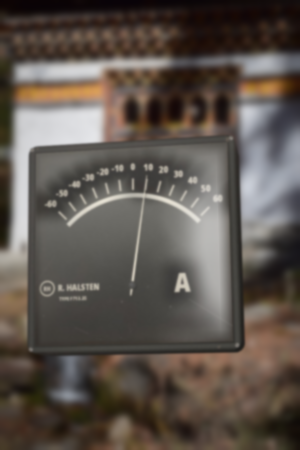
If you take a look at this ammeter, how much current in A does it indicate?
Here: 10 A
